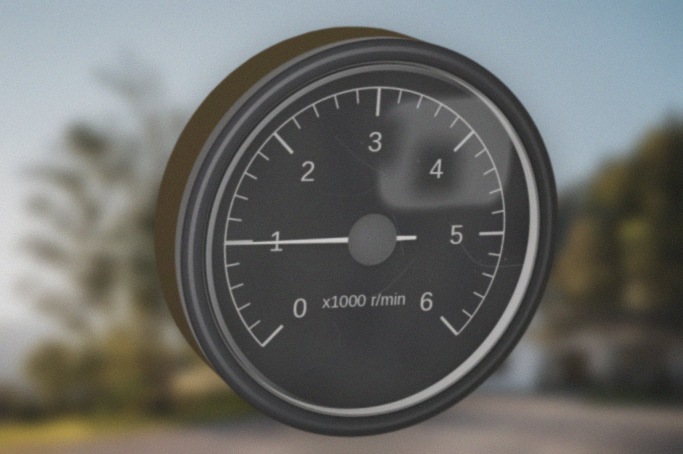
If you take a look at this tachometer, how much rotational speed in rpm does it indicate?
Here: 1000 rpm
